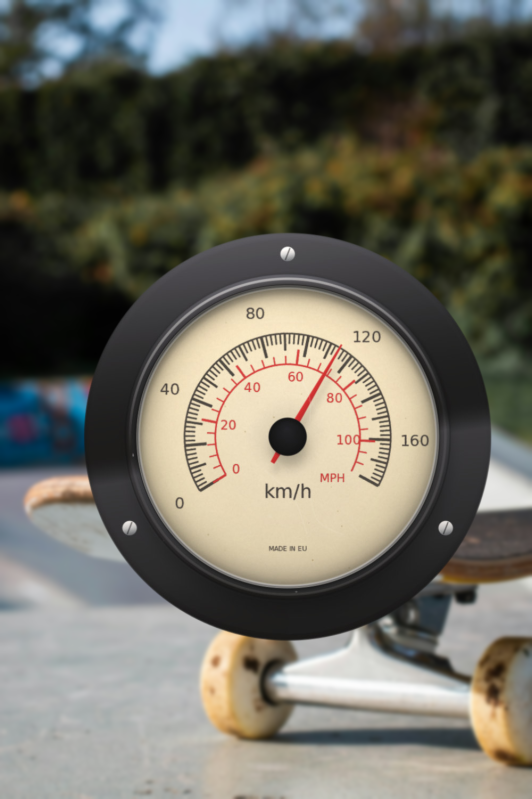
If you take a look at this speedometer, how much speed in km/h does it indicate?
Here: 114 km/h
